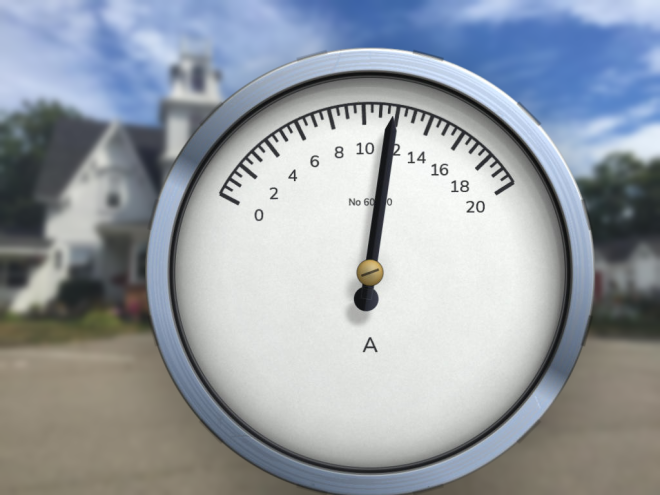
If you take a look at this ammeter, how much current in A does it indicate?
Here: 11.75 A
